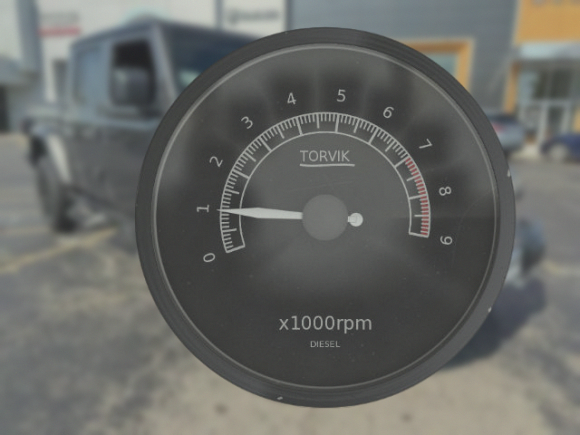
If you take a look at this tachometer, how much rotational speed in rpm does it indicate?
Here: 1000 rpm
